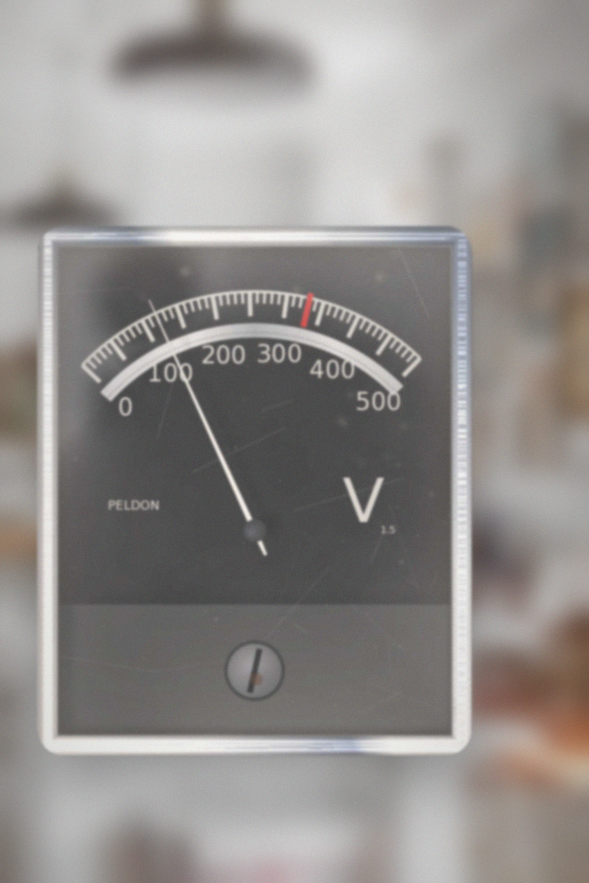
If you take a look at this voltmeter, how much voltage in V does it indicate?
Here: 120 V
